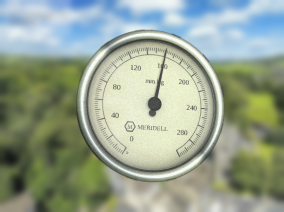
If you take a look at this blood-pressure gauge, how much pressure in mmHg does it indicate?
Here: 160 mmHg
